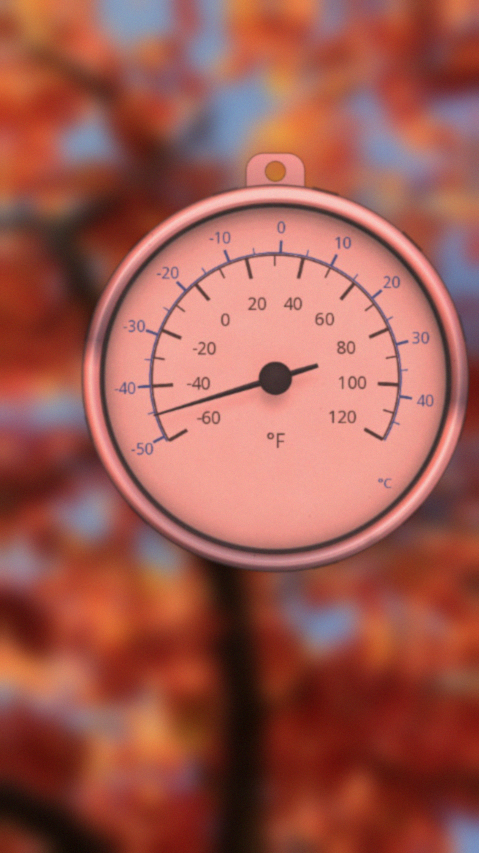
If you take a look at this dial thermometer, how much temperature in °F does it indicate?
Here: -50 °F
